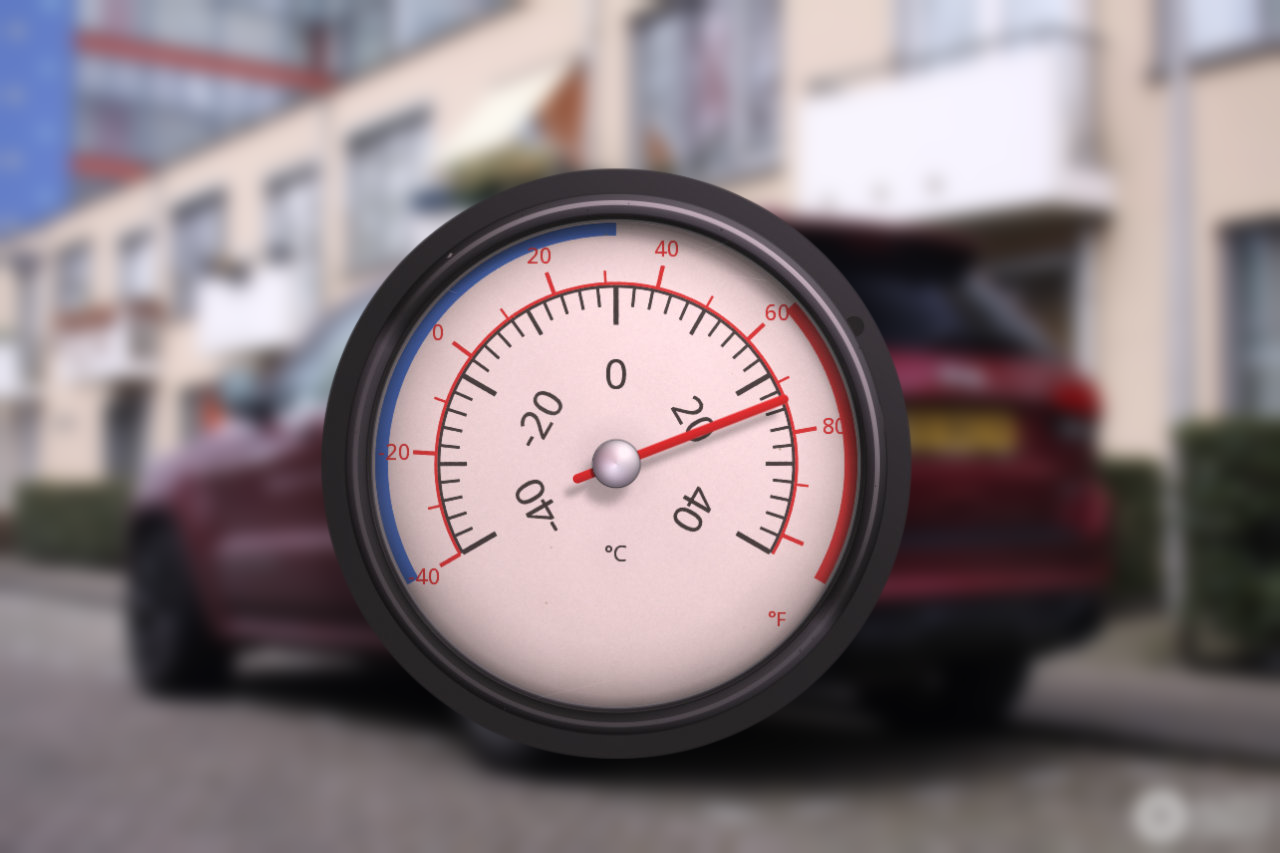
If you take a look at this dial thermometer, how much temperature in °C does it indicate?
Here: 23 °C
